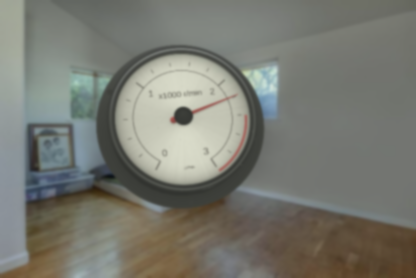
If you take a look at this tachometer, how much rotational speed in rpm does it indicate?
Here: 2200 rpm
